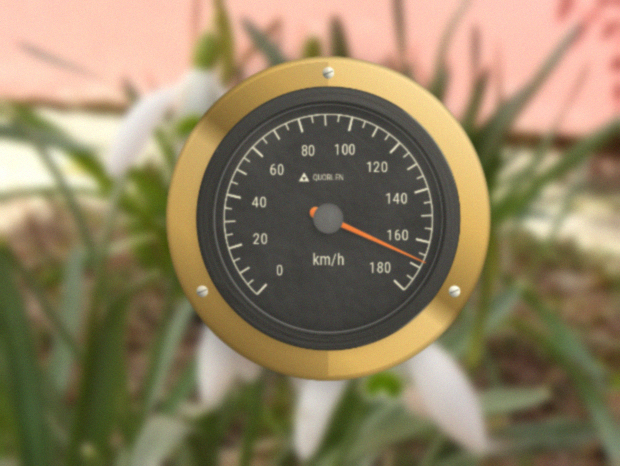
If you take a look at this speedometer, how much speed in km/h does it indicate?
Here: 167.5 km/h
